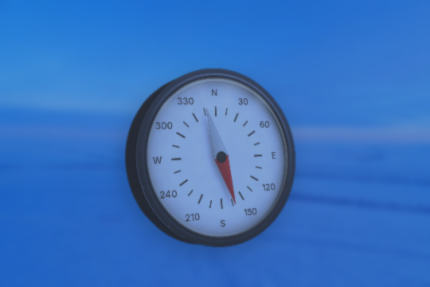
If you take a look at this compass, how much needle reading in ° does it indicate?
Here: 165 °
